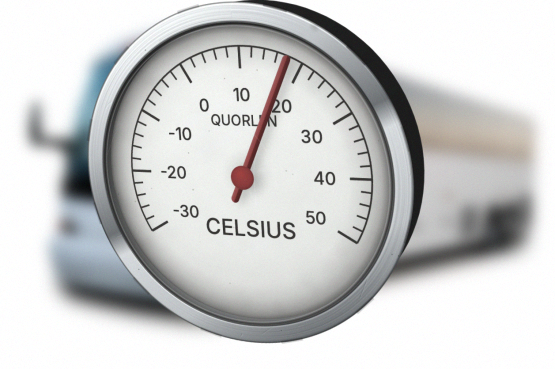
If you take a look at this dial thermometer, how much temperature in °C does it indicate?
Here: 18 °C
